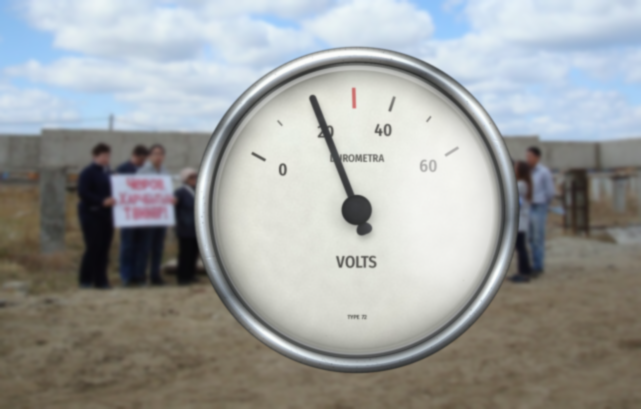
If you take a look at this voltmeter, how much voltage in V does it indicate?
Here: 20 V
